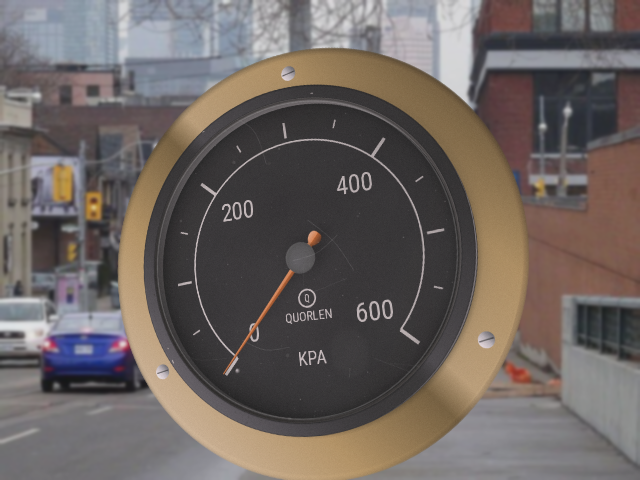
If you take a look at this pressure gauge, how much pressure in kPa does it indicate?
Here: 0 kPa
